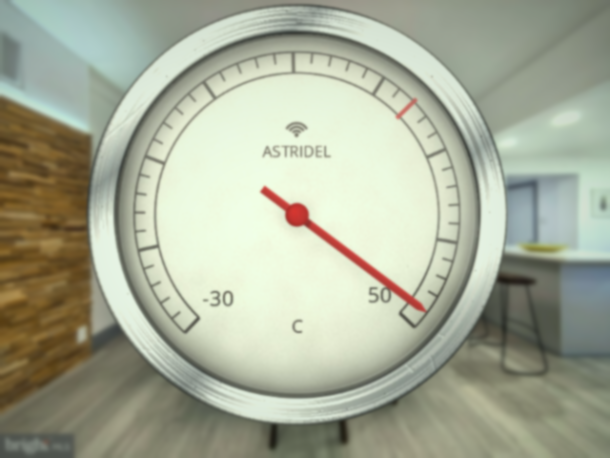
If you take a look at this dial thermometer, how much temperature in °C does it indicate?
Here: 48 °C
